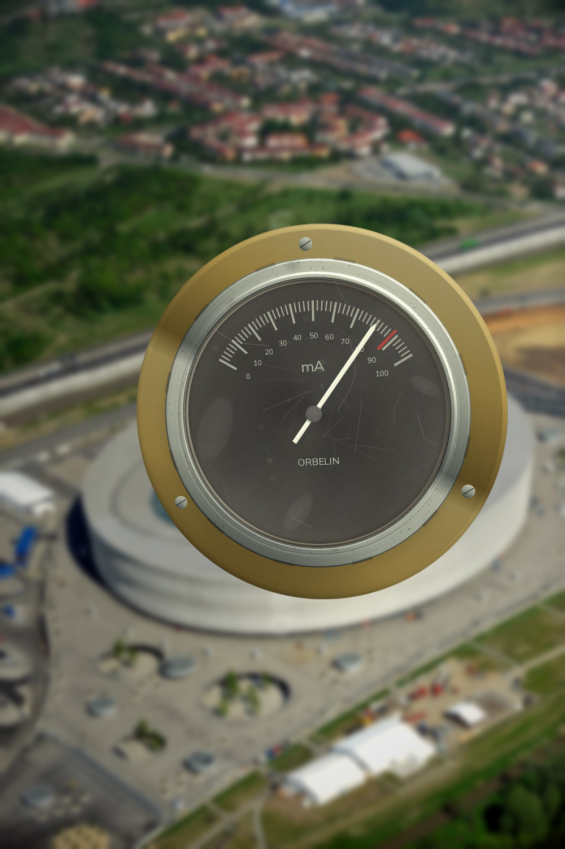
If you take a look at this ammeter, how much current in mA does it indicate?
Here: 80 mA
